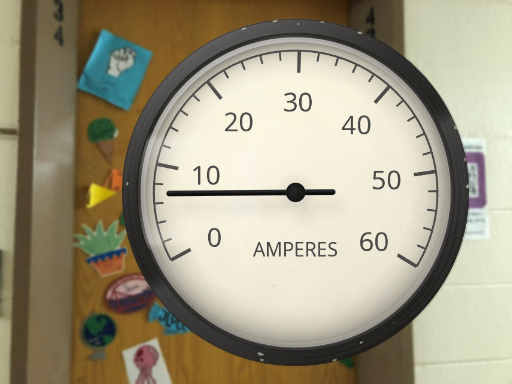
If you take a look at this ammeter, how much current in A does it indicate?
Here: 7 A
